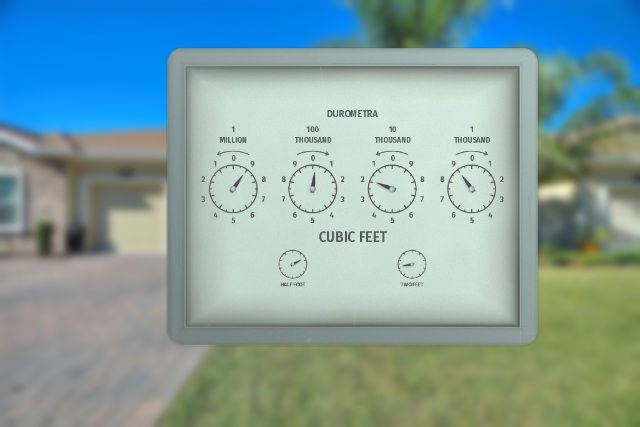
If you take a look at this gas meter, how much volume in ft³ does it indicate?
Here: 901900 ft³
